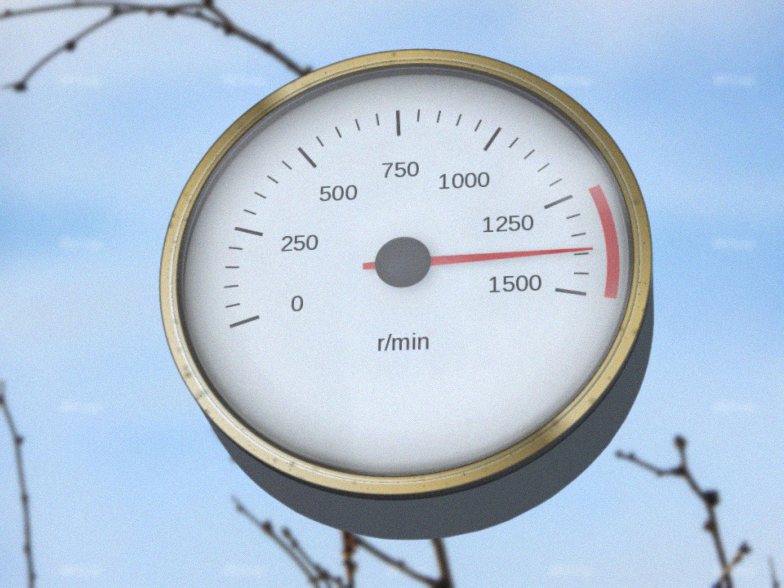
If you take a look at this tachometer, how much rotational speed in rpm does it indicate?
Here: 1400 rpm
